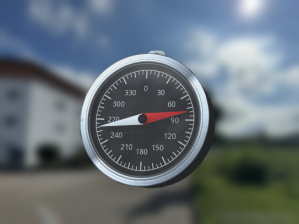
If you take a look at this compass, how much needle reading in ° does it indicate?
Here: 80 °
